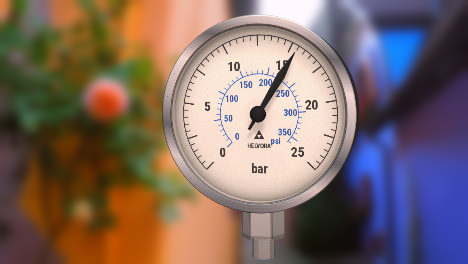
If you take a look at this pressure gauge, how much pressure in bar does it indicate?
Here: 15.5 bar
